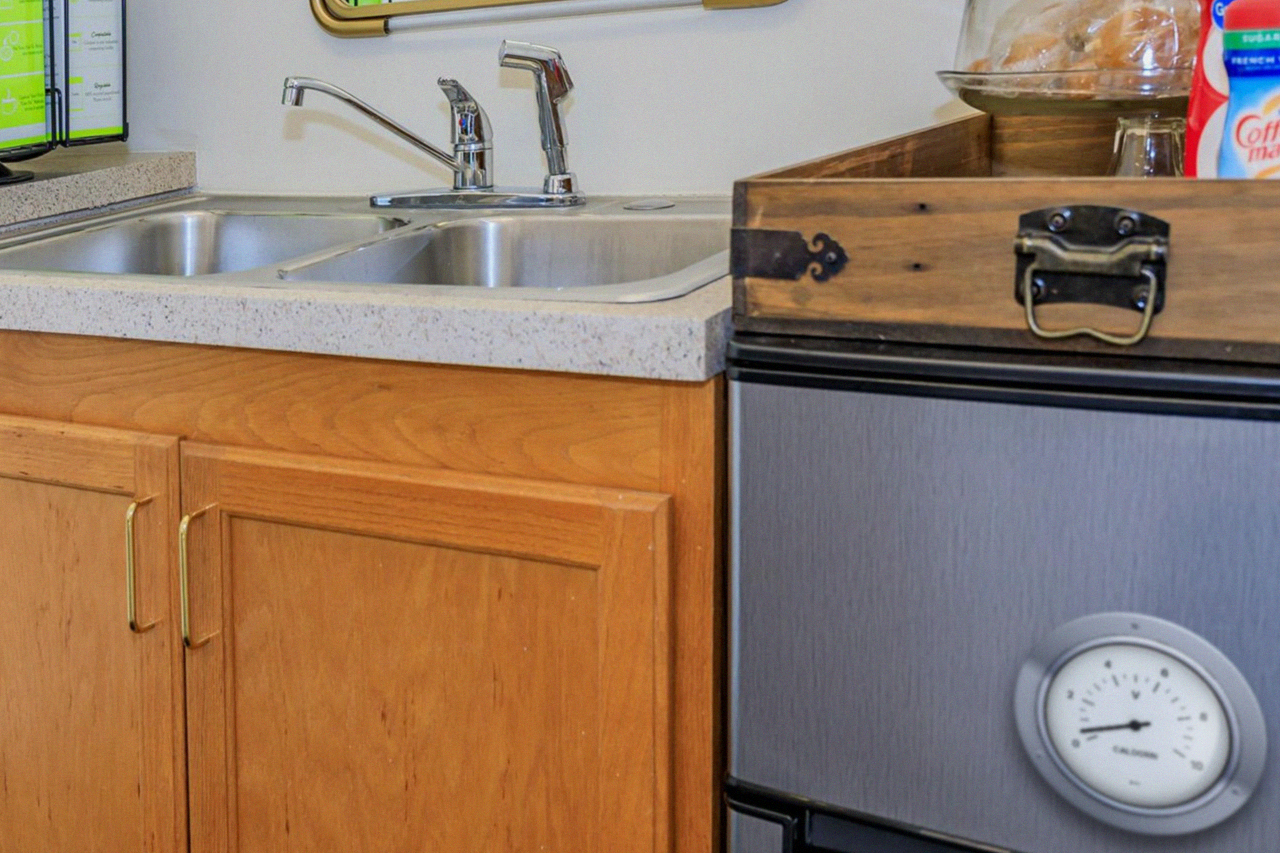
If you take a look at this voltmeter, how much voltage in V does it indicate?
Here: 0.5 V
